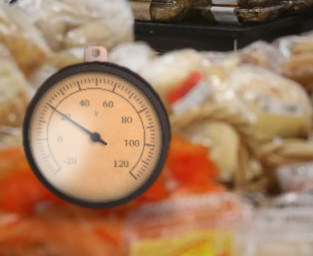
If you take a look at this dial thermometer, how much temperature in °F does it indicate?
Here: 20 °F
